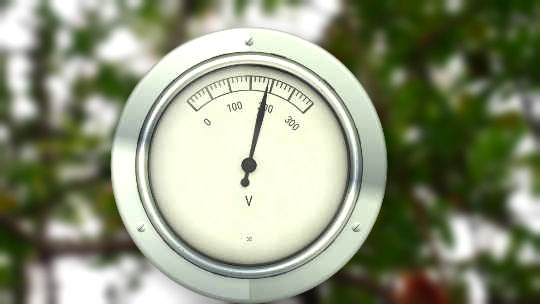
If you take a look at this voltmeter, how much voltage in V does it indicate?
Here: 190 V
